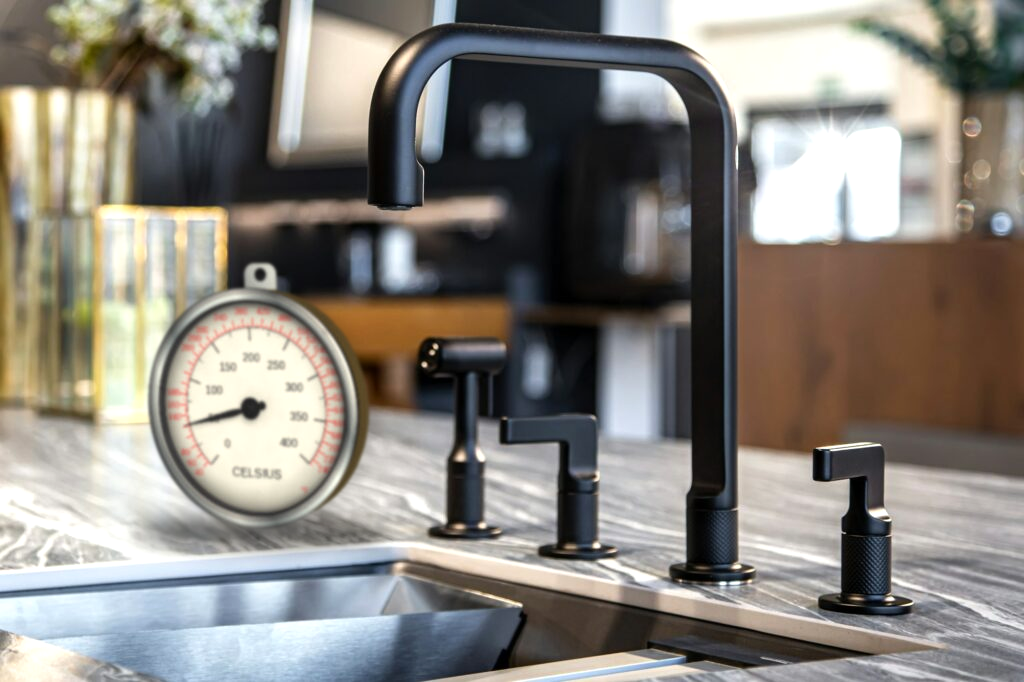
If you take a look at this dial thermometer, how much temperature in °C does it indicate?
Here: 50 °C
